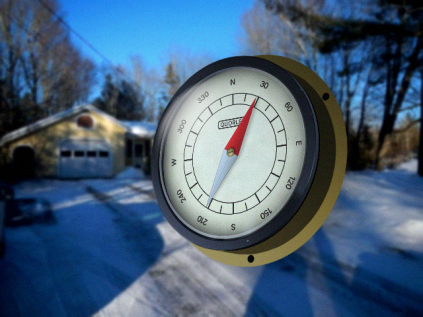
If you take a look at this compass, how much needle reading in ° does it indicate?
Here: 30 °
